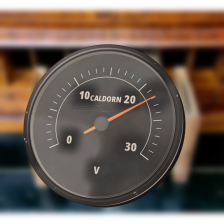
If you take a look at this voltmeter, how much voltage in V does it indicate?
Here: 22 V
